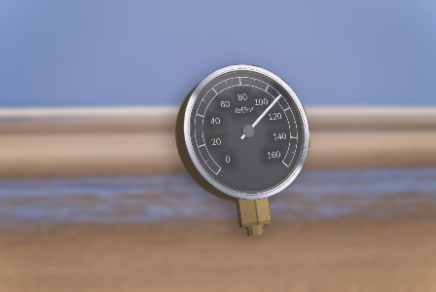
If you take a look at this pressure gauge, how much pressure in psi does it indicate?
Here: 110 psi
